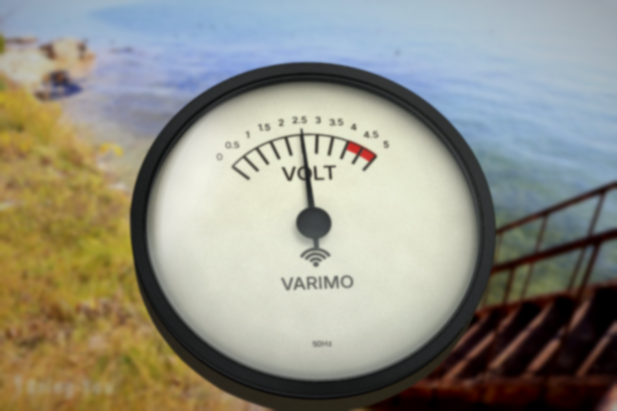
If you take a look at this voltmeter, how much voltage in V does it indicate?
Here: 2.5 V
